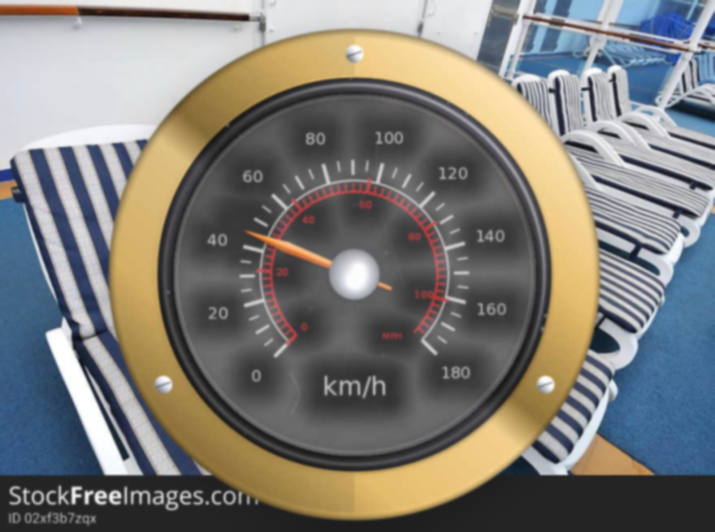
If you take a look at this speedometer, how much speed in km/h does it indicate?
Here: 45 km/h
